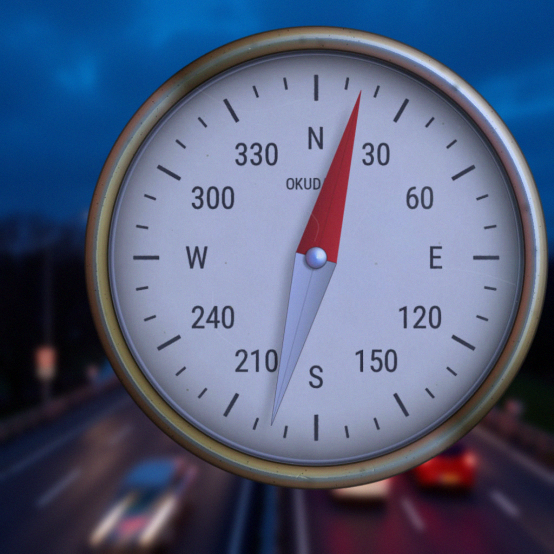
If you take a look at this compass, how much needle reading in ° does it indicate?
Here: 15 °
